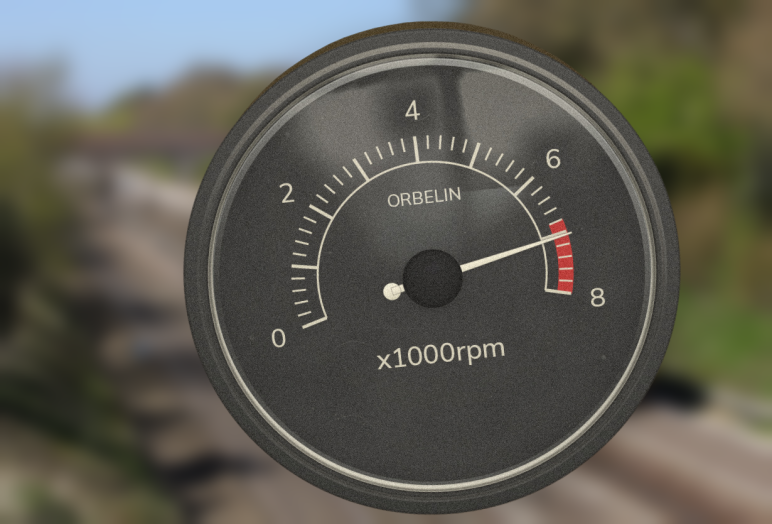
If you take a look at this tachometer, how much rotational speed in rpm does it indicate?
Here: 7000 rpm
